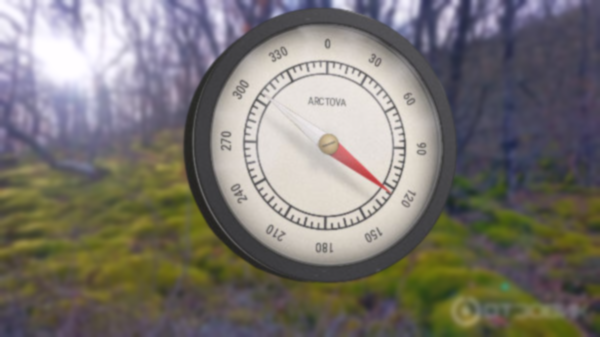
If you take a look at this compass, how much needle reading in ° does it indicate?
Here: 125 °
